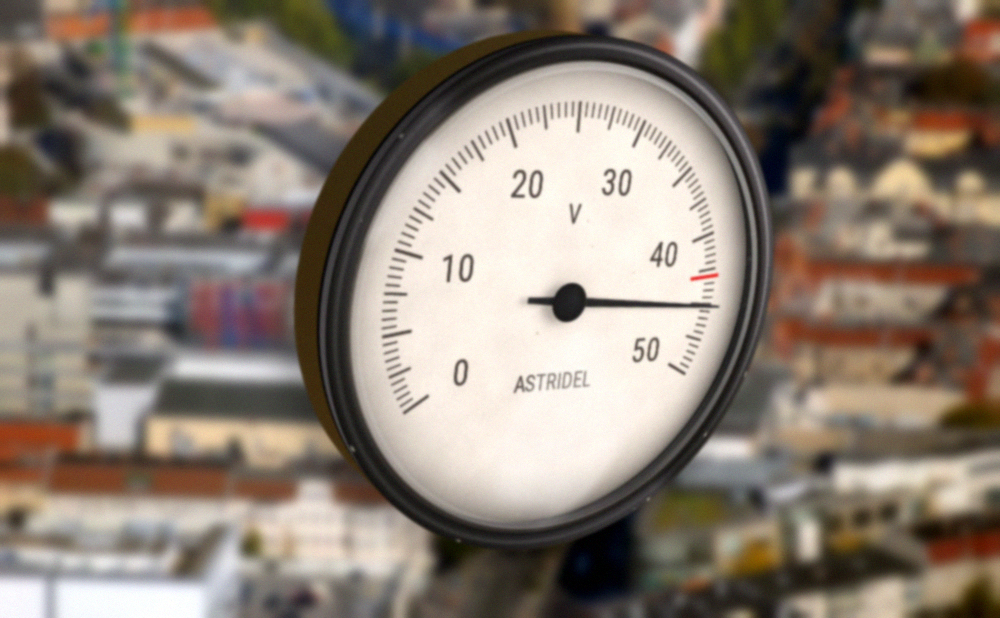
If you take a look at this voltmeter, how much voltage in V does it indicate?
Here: 45 V
